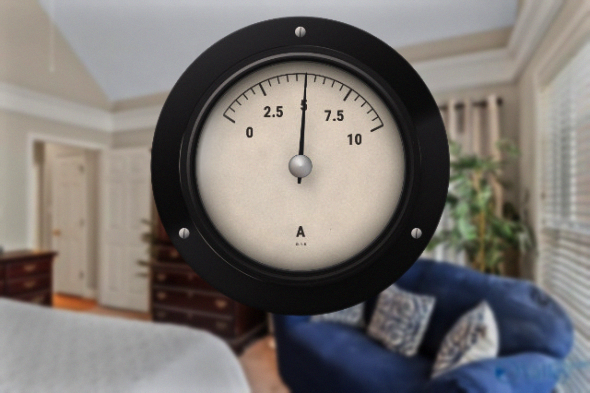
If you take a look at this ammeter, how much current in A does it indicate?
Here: 5 A
